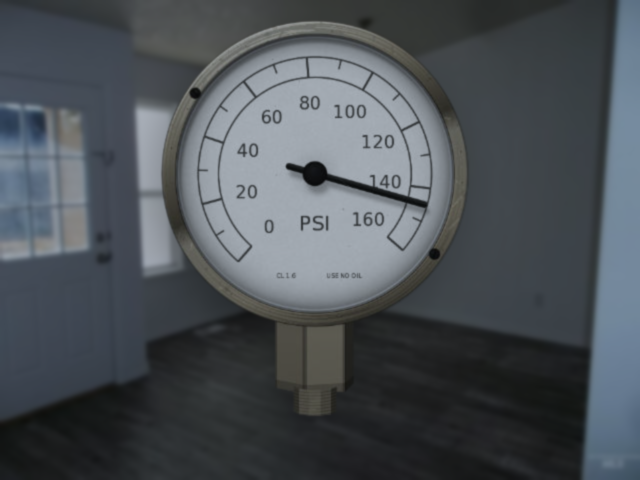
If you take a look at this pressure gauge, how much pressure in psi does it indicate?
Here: 145 psi
